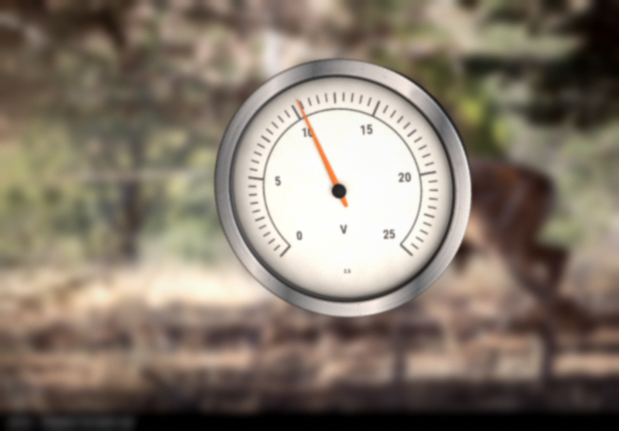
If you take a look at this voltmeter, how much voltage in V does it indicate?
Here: 10.5 V
